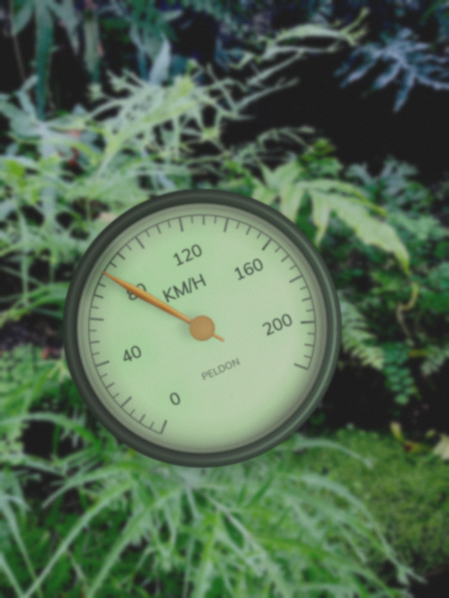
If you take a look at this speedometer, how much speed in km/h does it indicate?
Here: 80 km/h
